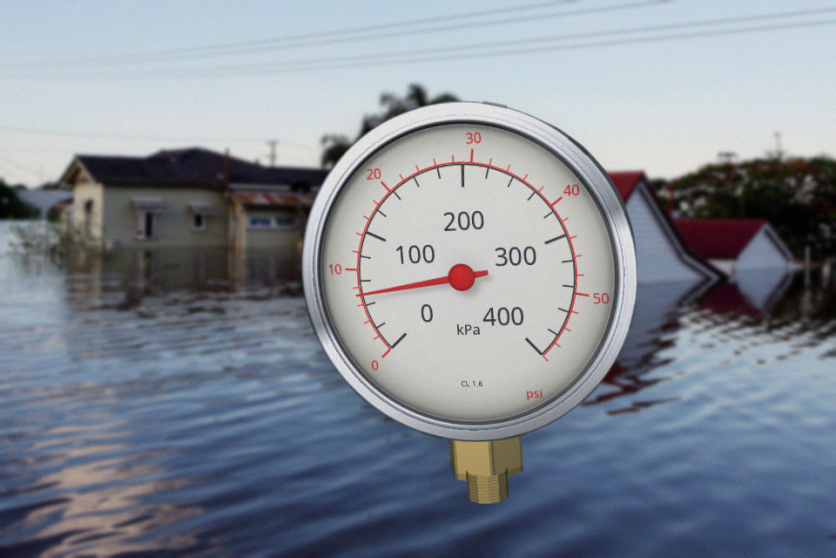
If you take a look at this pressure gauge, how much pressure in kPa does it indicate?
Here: 50 kPa
